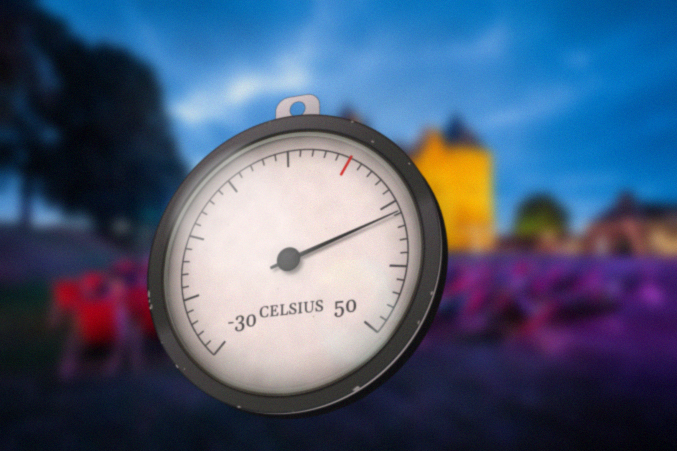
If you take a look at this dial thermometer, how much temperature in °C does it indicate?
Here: 32 °C
